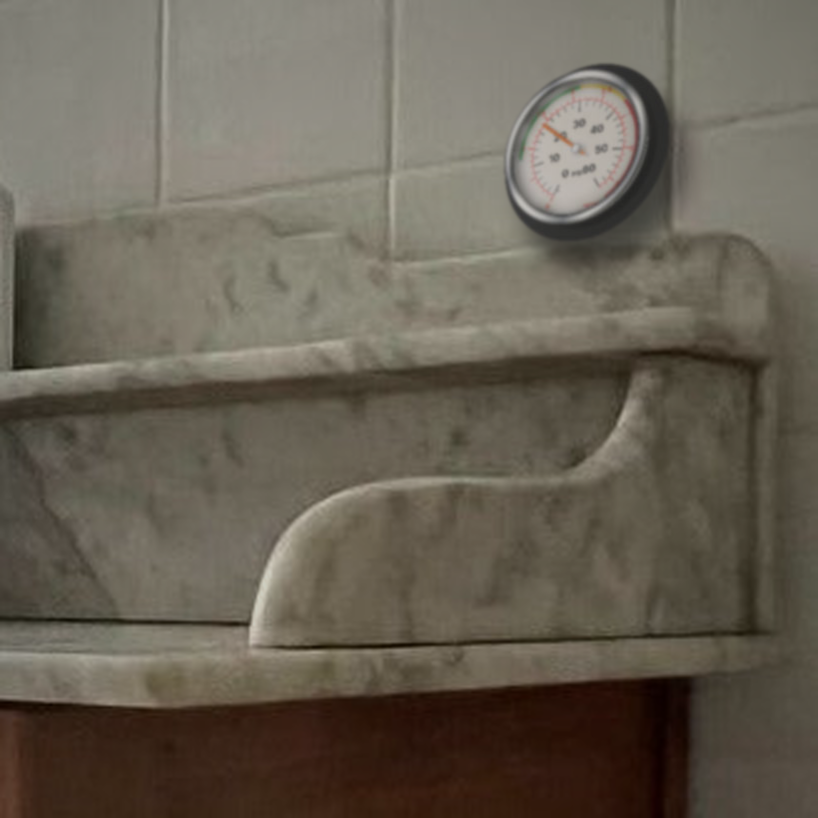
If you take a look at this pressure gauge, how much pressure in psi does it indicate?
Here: 20 psi
